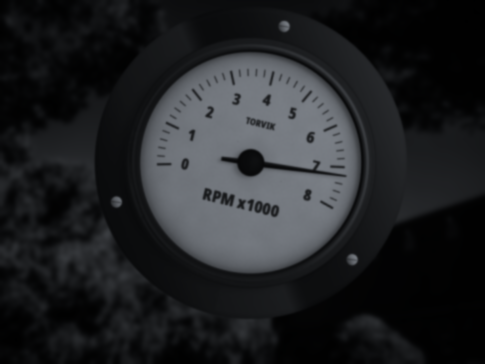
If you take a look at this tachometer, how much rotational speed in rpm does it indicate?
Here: 7200 rpm
